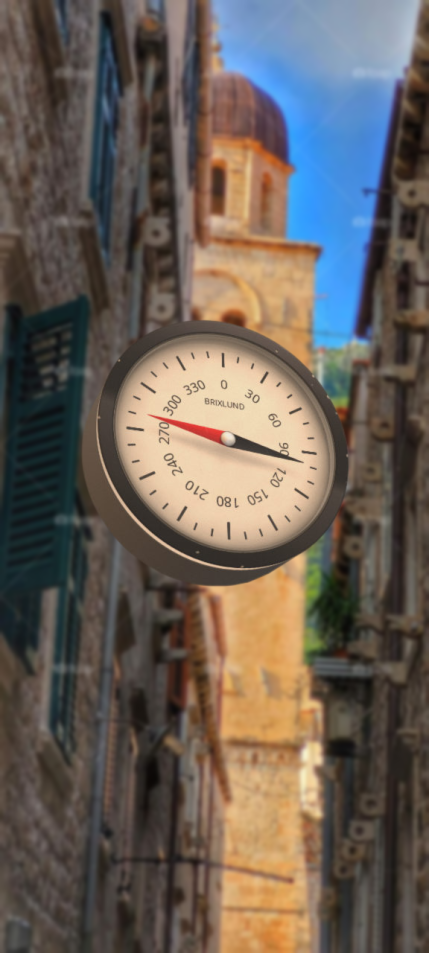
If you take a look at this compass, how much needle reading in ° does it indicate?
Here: 280 °
